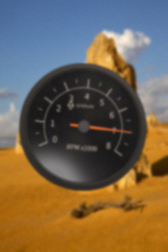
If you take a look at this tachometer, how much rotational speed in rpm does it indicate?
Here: 7000 rpm
